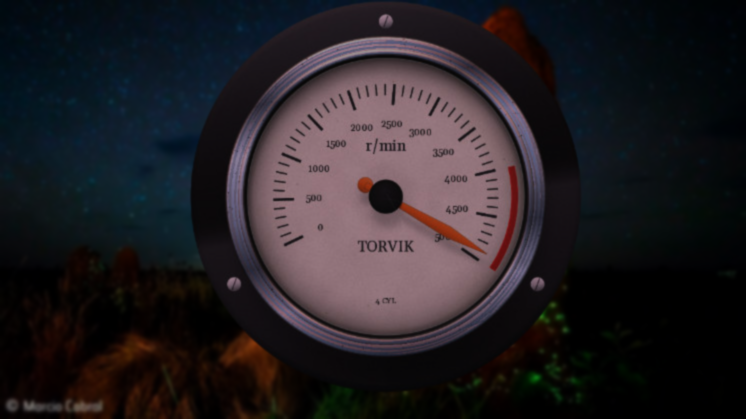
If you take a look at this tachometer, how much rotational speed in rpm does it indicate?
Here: 4900 rpm
